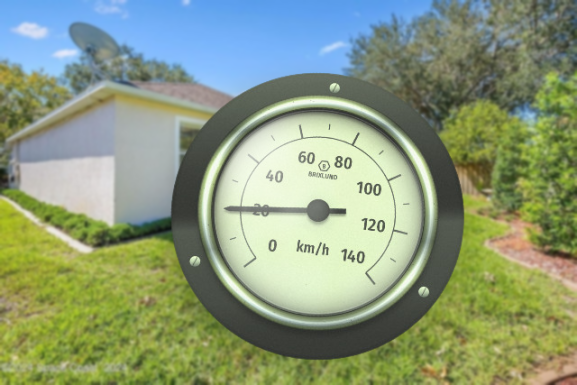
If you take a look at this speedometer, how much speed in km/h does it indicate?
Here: 20 km/h
